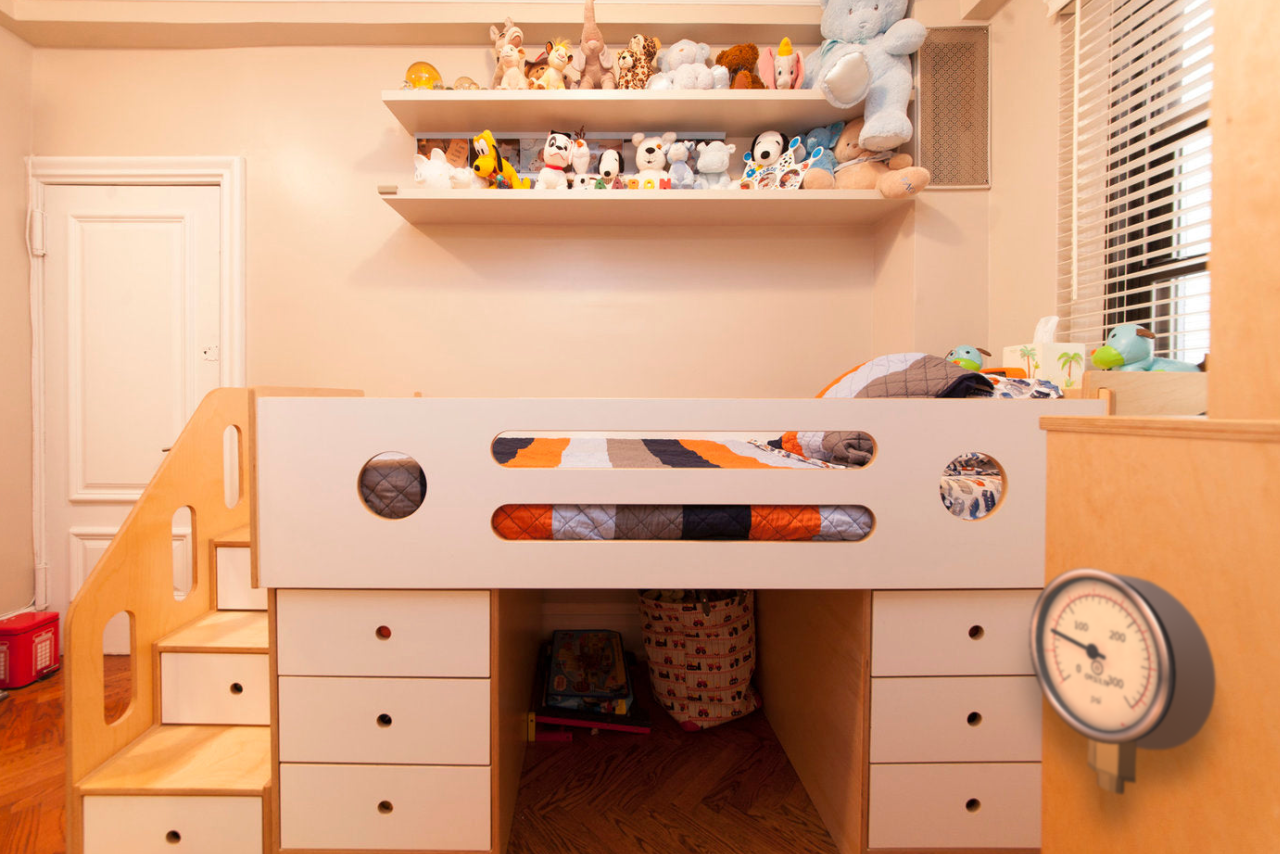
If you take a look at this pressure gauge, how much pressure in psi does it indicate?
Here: 60 psi
